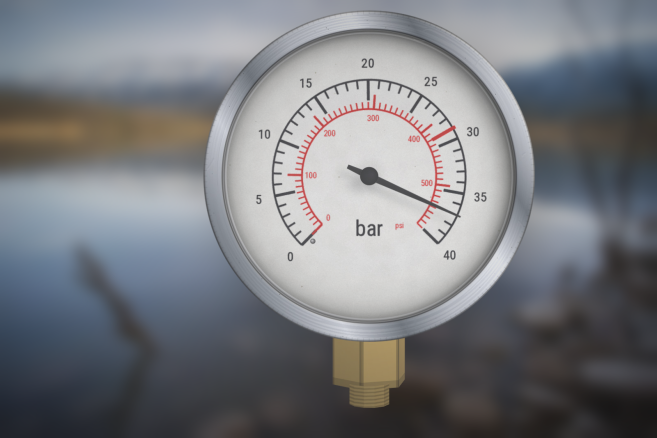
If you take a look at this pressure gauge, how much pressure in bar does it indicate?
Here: 37 bar
